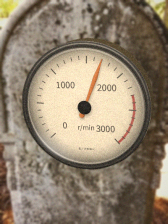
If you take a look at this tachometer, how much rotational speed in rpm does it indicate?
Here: 1700 rpm
